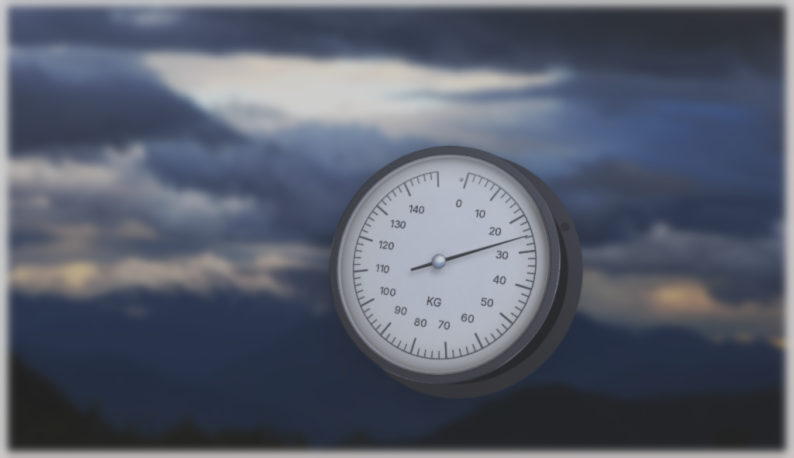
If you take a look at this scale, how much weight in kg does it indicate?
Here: 26 kg
